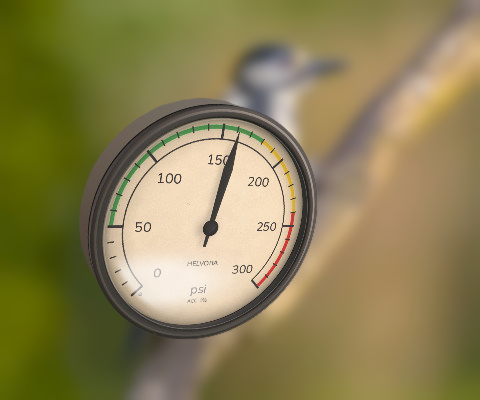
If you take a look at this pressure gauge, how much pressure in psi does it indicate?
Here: 160 psi
